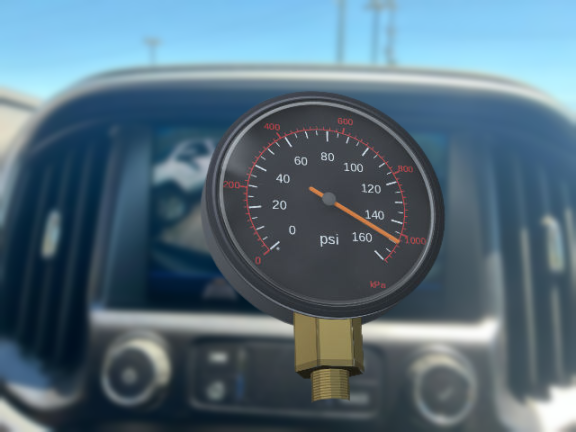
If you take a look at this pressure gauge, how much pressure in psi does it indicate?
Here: 150 psi
